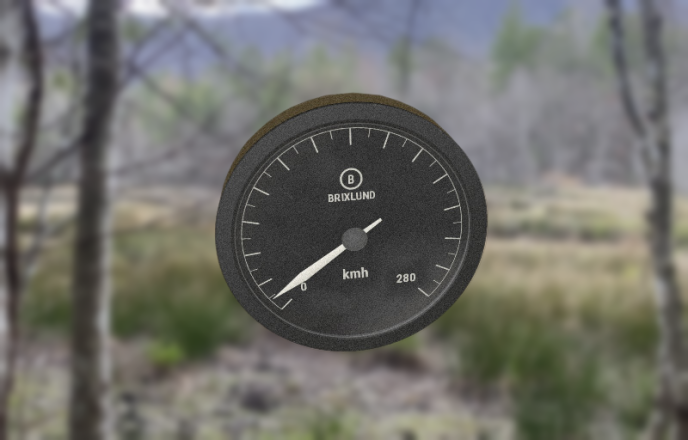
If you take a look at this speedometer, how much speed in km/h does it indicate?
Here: 10 km/h
